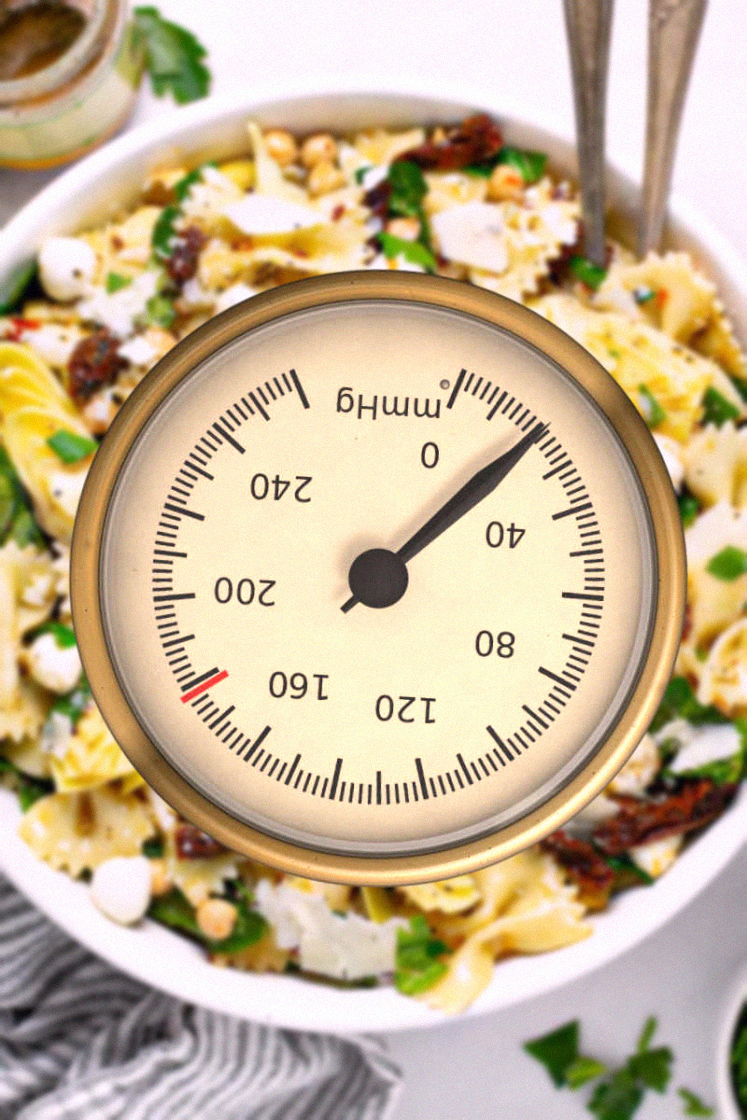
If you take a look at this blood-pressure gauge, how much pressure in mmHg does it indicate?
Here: 21 mmHg
